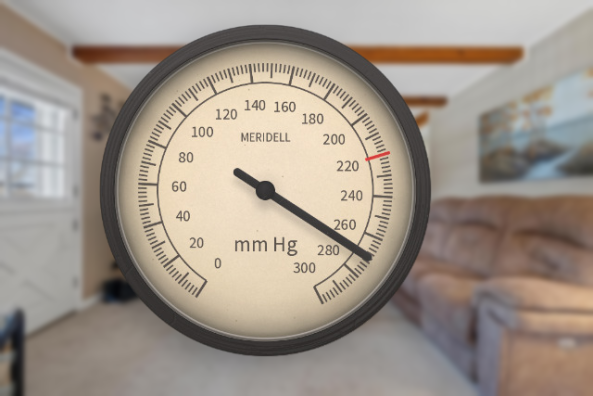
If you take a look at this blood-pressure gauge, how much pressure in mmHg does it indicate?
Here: 270 mmHg
